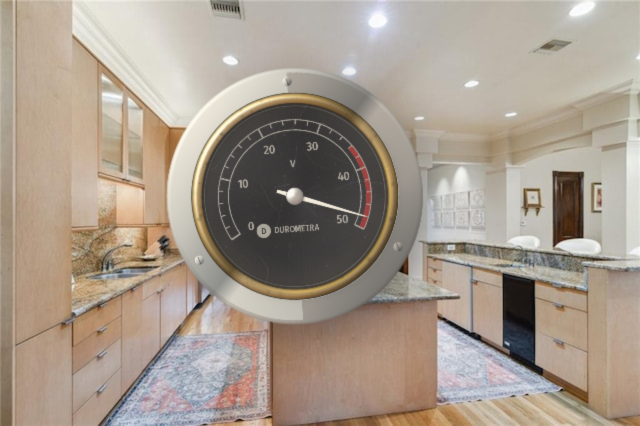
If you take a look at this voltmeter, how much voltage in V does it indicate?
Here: 48 V
